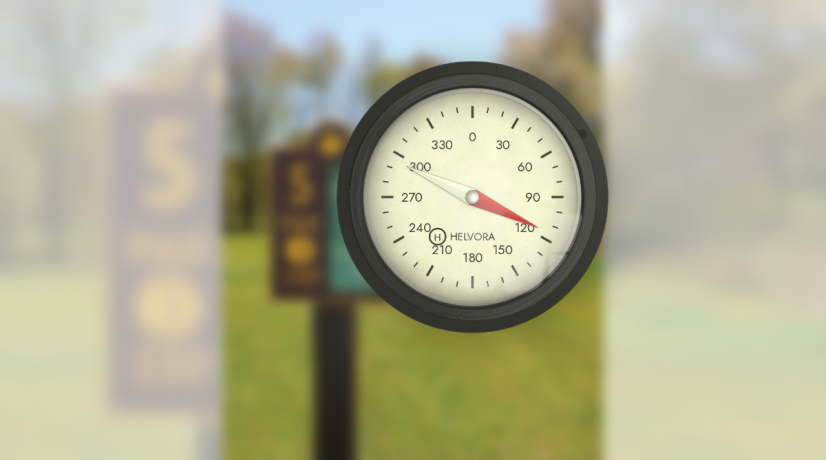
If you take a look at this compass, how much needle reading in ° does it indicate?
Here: 115 °
